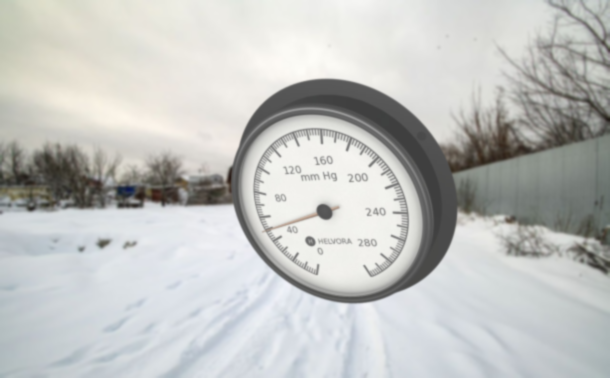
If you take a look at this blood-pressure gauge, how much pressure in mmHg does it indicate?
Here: 50 mmHg
